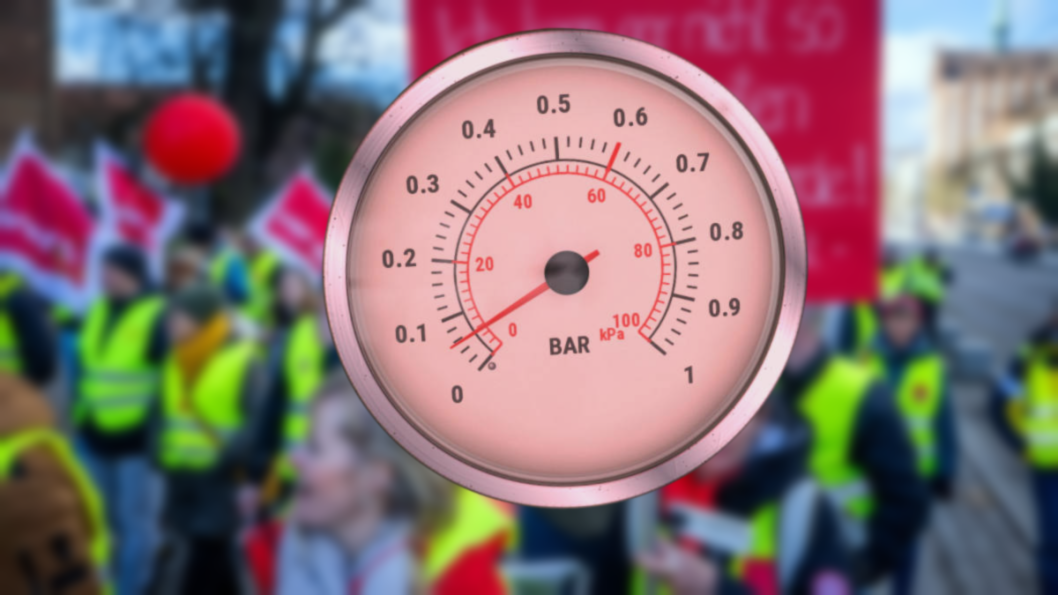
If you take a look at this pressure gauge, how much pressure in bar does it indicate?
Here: 0.06 bar
